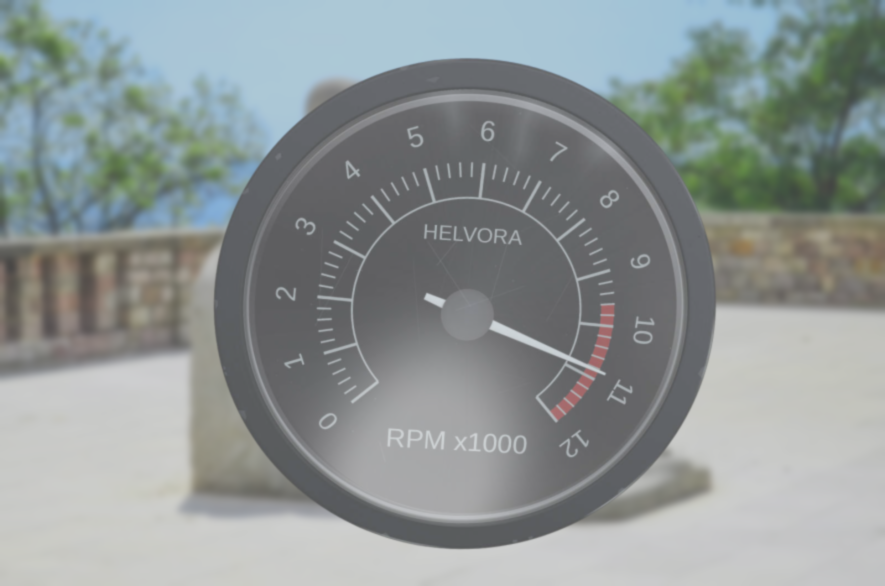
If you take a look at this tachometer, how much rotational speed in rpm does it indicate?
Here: 10800 rpm
